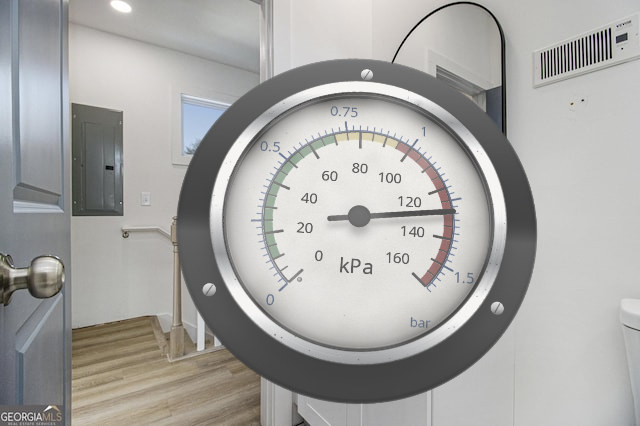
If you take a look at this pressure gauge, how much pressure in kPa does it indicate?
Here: 130 kPa
